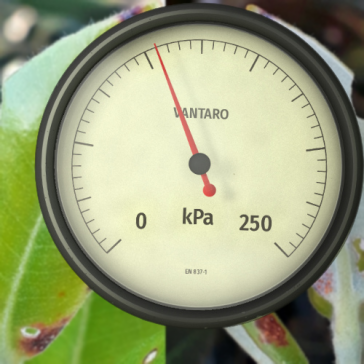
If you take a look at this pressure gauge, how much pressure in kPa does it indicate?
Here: 105 kPa
